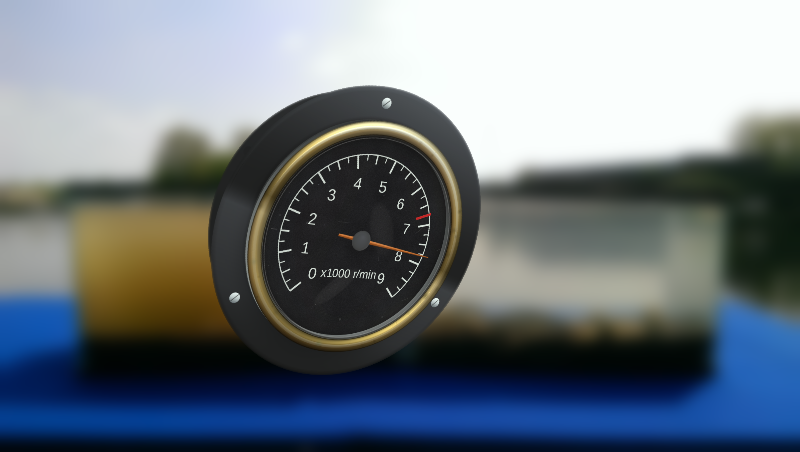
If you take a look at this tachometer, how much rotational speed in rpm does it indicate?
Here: 7750 rpm
